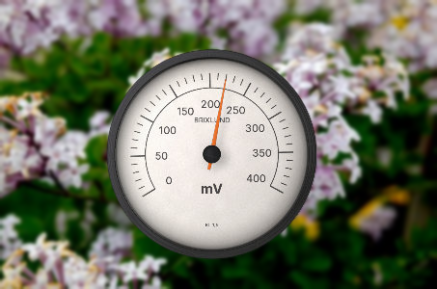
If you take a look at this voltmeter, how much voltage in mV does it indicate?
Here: 220 mV
